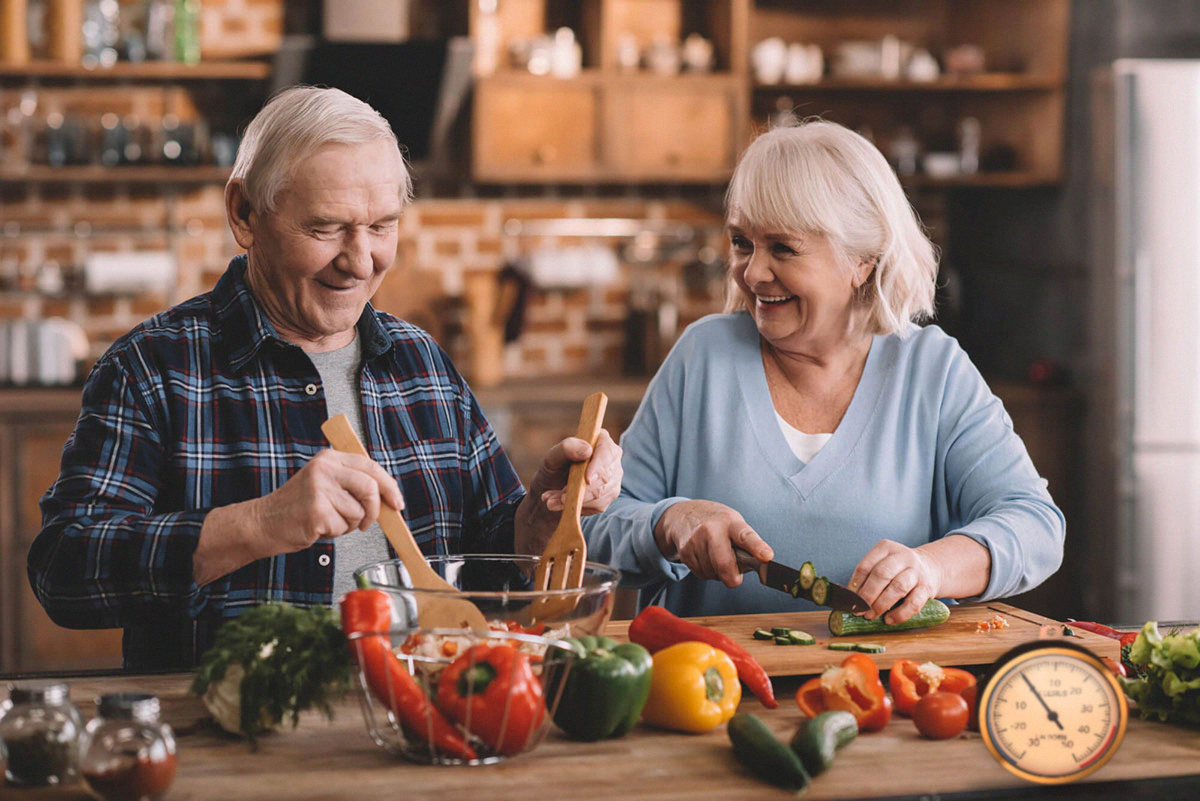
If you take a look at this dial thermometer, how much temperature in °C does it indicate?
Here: 0 °C
